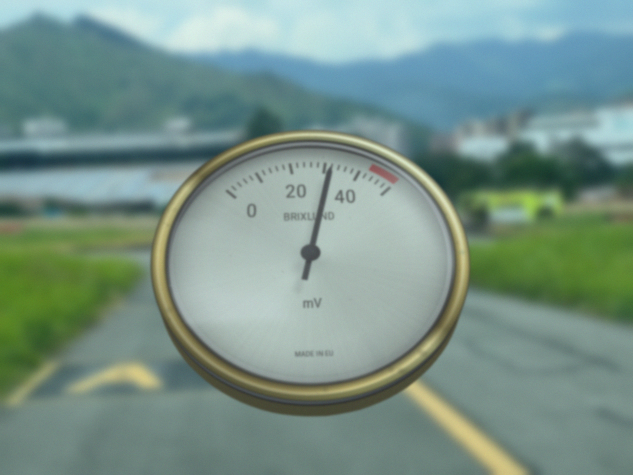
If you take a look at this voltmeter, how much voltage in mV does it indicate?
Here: 32 mV
